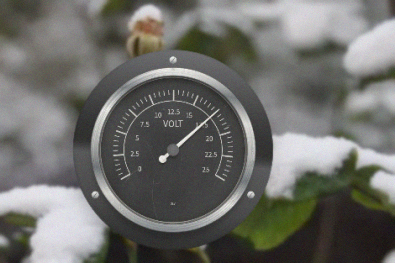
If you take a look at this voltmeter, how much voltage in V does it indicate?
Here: 17.5 V
